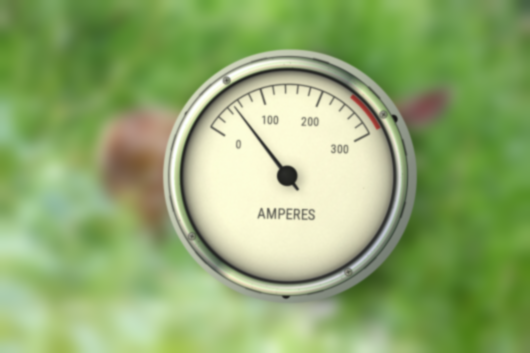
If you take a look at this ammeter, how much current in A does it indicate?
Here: 50 A
